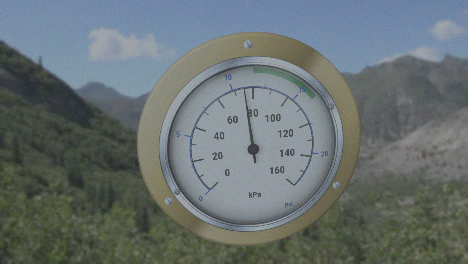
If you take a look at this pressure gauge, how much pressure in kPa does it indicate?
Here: 75 kPa
